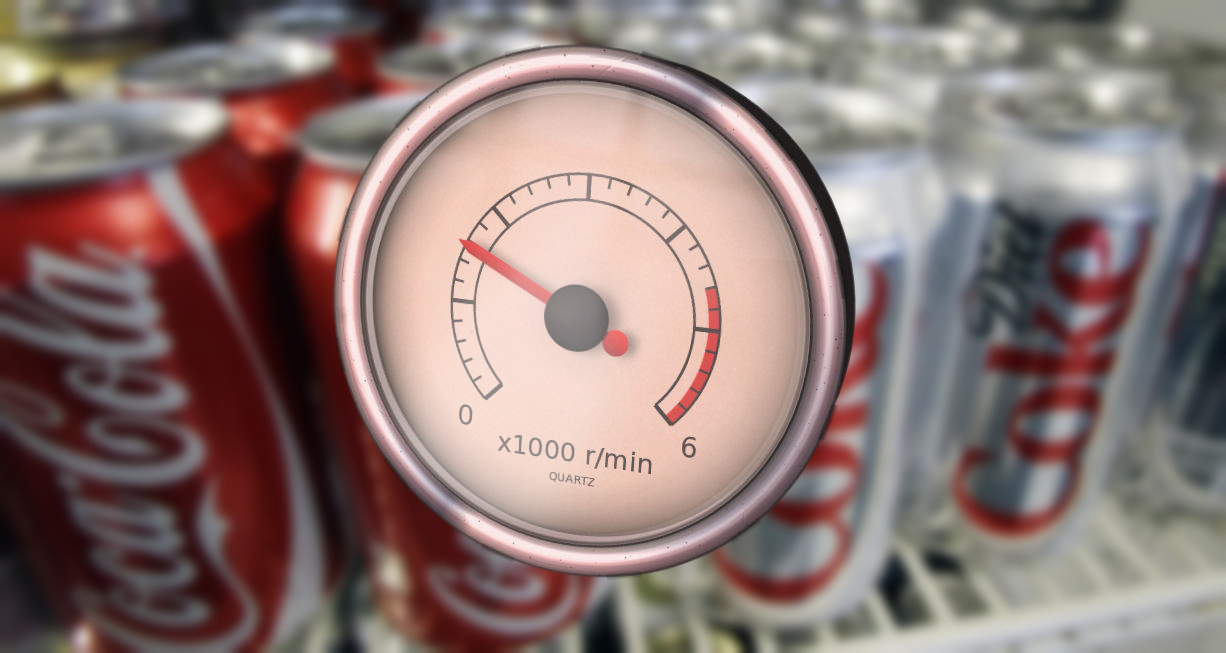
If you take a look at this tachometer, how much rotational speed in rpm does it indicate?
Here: 1600 rpm
